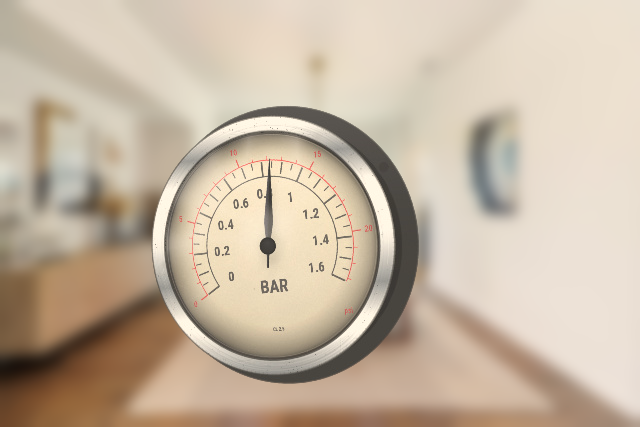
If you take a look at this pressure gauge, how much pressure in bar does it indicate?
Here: 0.85 bar
